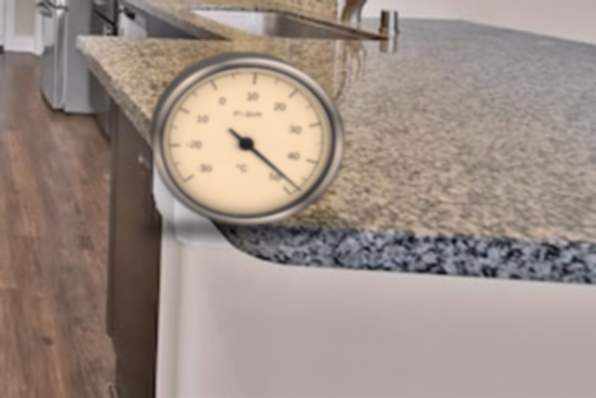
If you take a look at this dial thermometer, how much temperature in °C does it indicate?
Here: 47.5 °C
